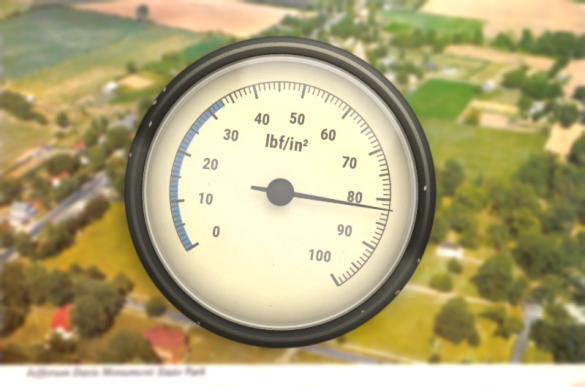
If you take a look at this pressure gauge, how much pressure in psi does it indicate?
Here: 82 psi
